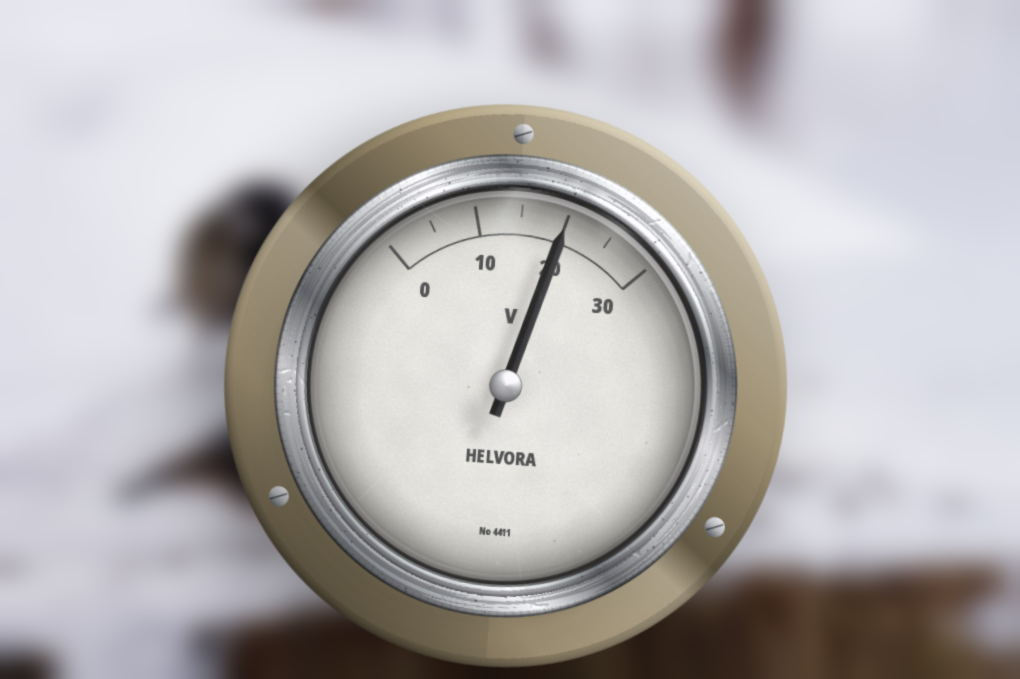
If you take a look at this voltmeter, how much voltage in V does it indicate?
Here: 20 V
